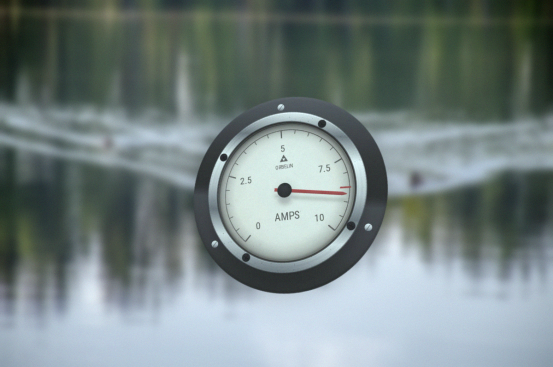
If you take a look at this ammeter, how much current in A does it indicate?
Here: 8.75 A
